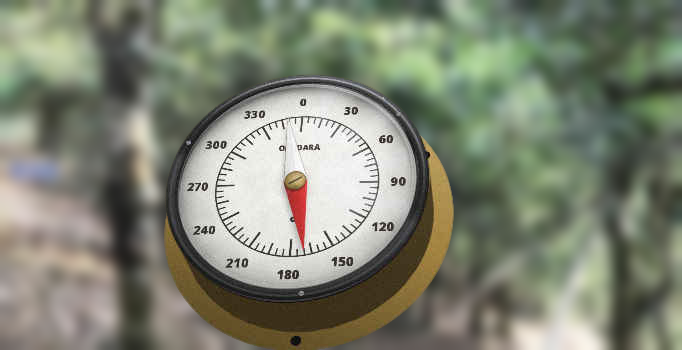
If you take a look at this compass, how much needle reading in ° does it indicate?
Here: 170 °
